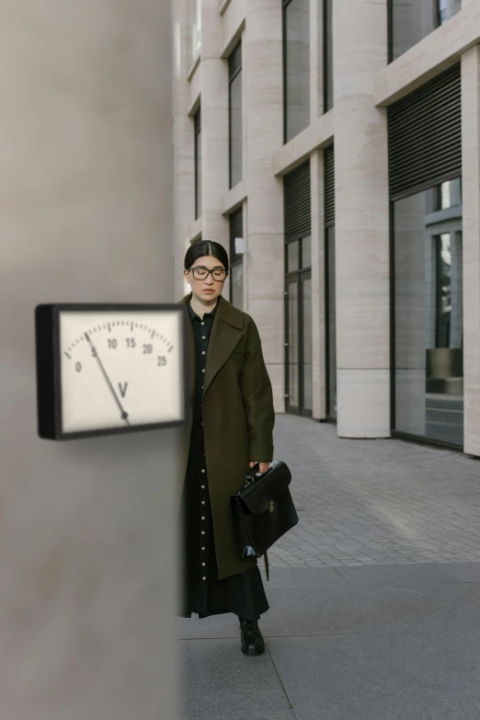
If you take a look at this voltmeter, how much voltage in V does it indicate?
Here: 5 V
